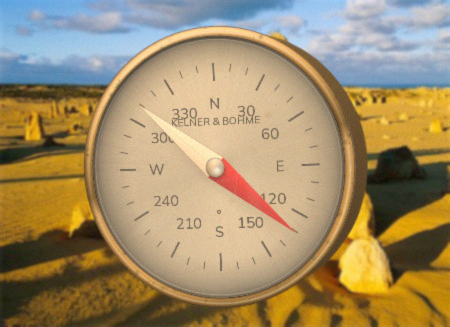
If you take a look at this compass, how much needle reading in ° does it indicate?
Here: 130 °
